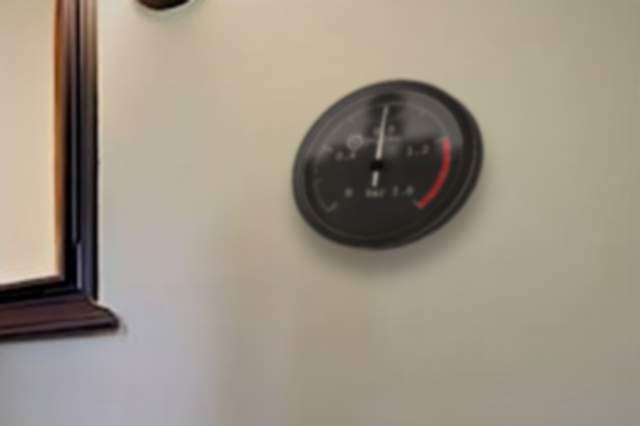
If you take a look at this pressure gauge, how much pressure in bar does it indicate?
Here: 0.8 bar
